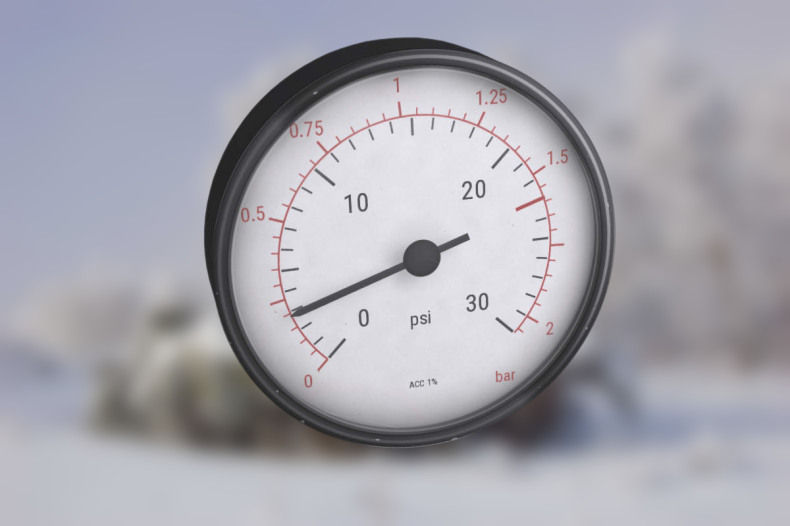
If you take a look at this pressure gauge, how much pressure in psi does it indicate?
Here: 3 psi
